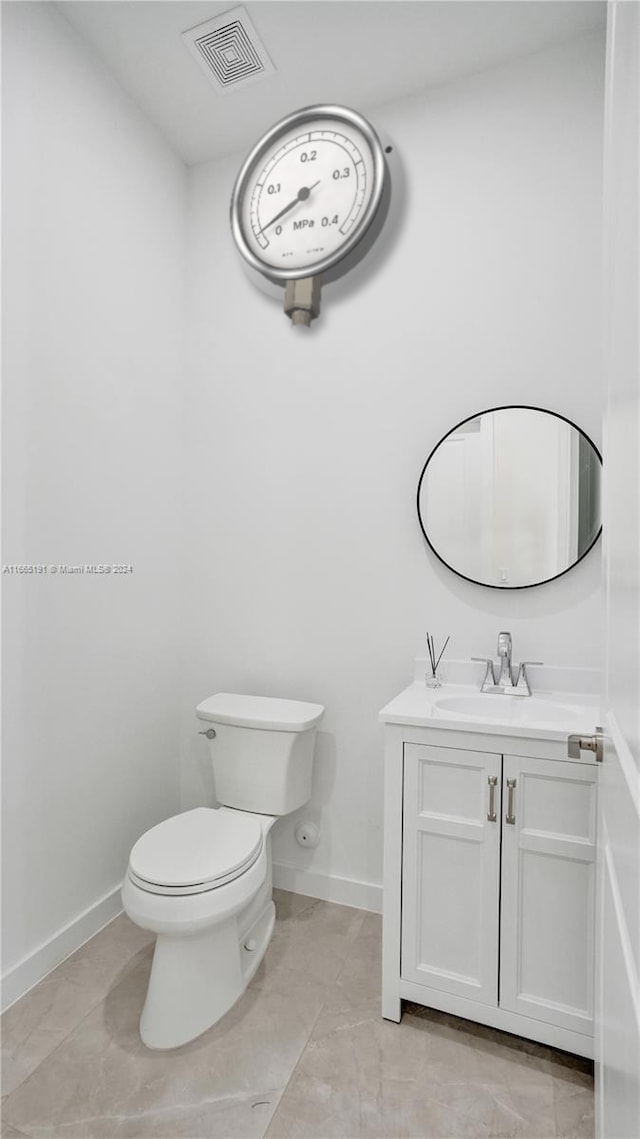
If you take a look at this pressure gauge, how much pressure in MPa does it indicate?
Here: 0.02 MPa
